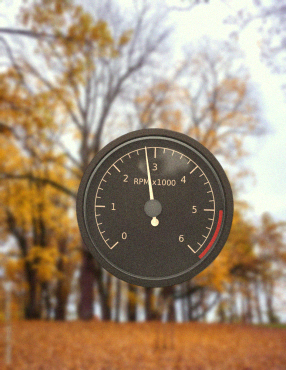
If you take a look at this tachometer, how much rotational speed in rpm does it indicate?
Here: 2800 rpm
